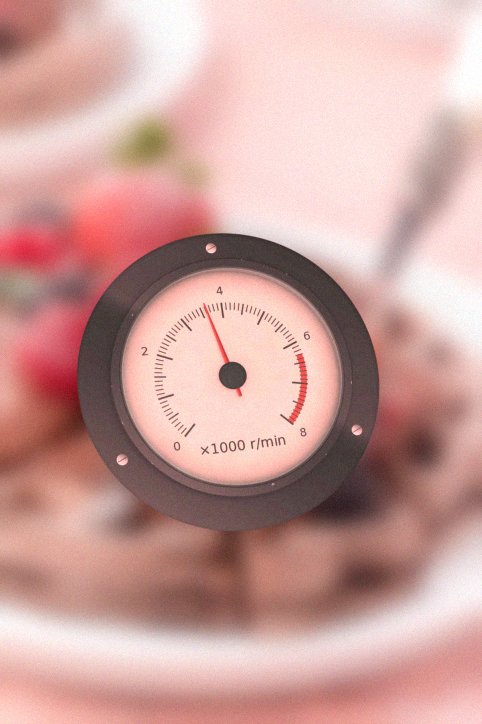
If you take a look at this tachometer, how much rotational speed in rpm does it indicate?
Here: 3600 rpm
